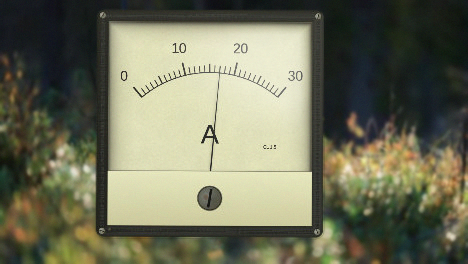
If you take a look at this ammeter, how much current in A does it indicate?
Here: 17 A
